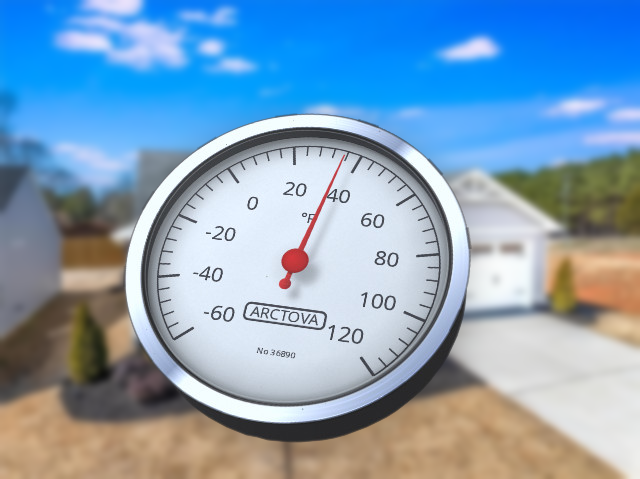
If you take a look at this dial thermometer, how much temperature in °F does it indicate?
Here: 36 °F
